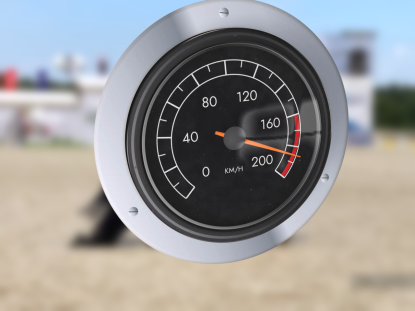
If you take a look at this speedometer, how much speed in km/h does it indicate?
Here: 185 km/h
